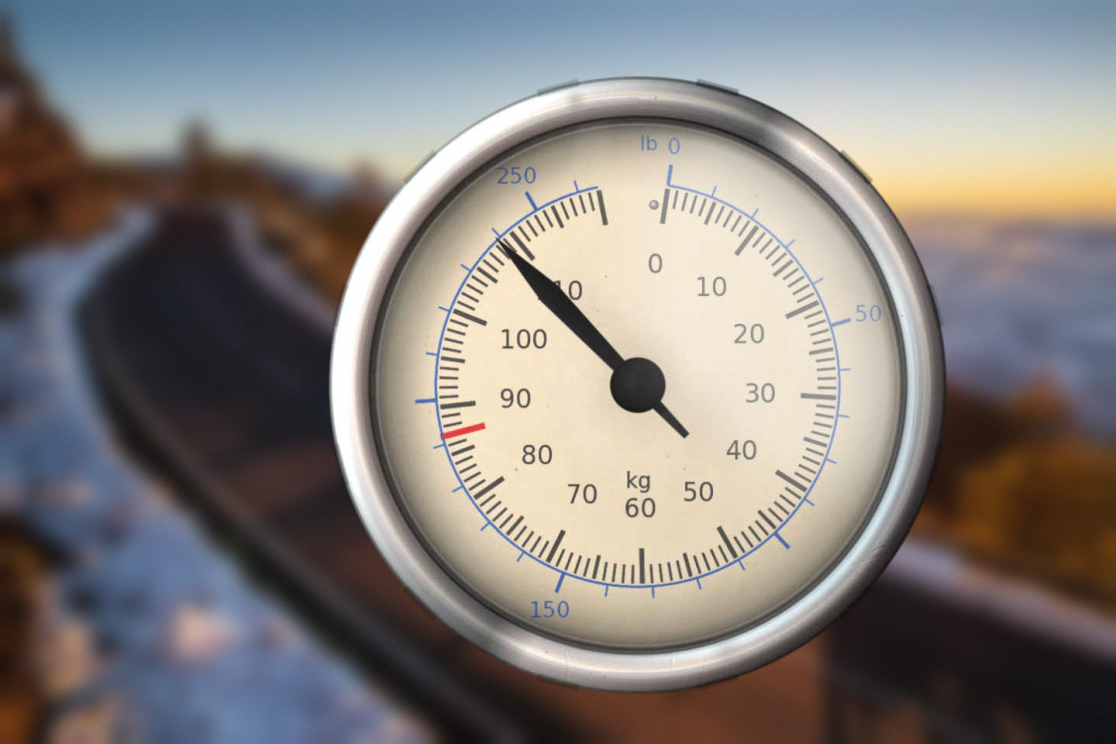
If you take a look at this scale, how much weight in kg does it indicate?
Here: 108.5 kg
